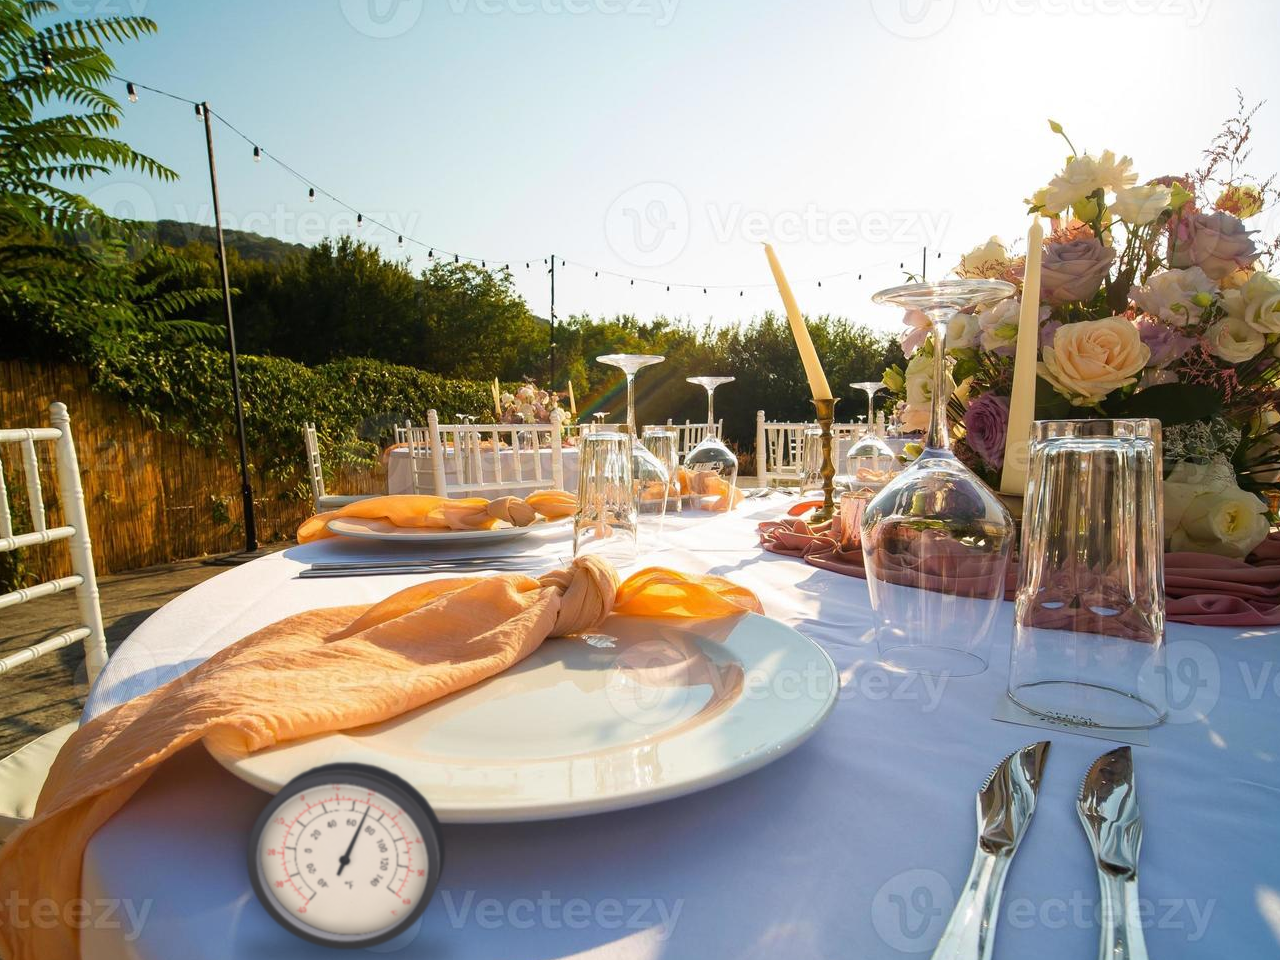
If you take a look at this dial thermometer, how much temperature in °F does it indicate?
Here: 70 °F
